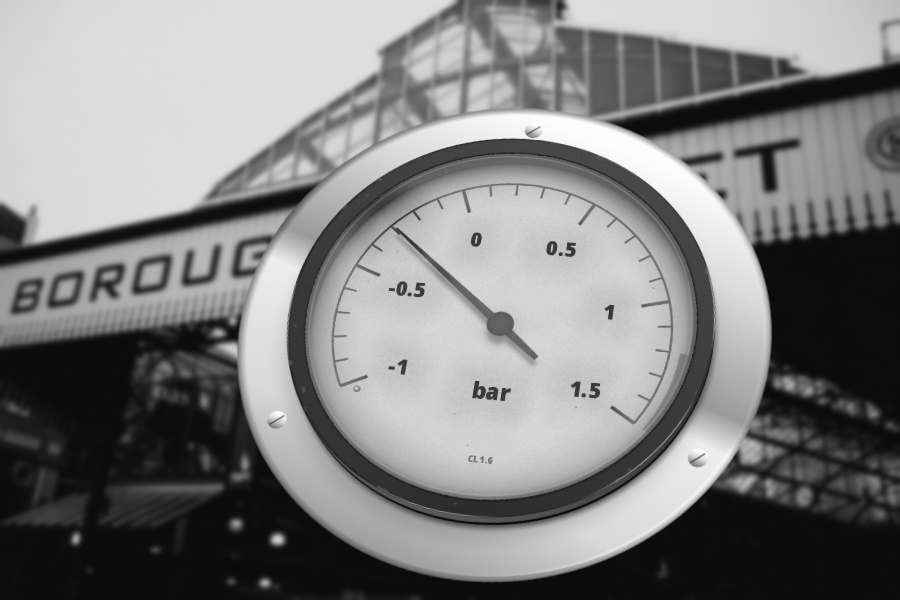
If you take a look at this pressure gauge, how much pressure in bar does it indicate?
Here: -0.3 bar
